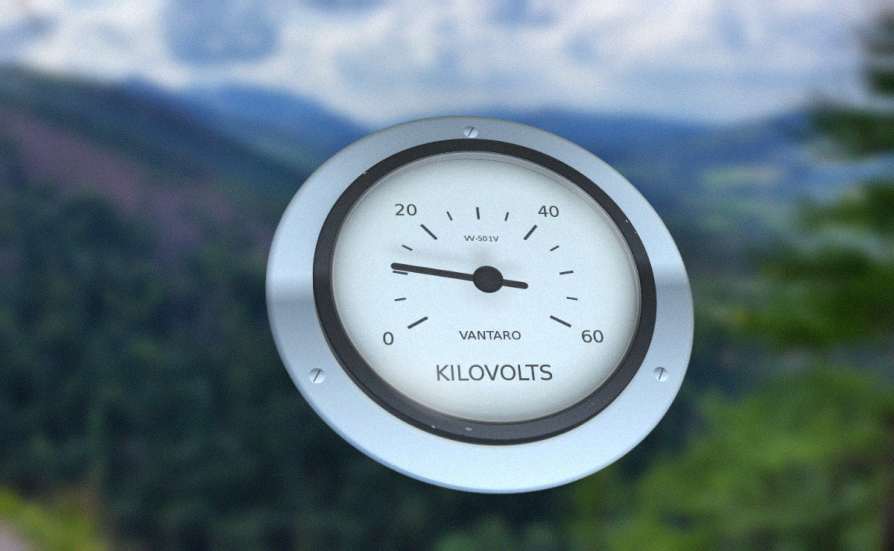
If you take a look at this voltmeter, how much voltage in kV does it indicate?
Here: 10 kV
